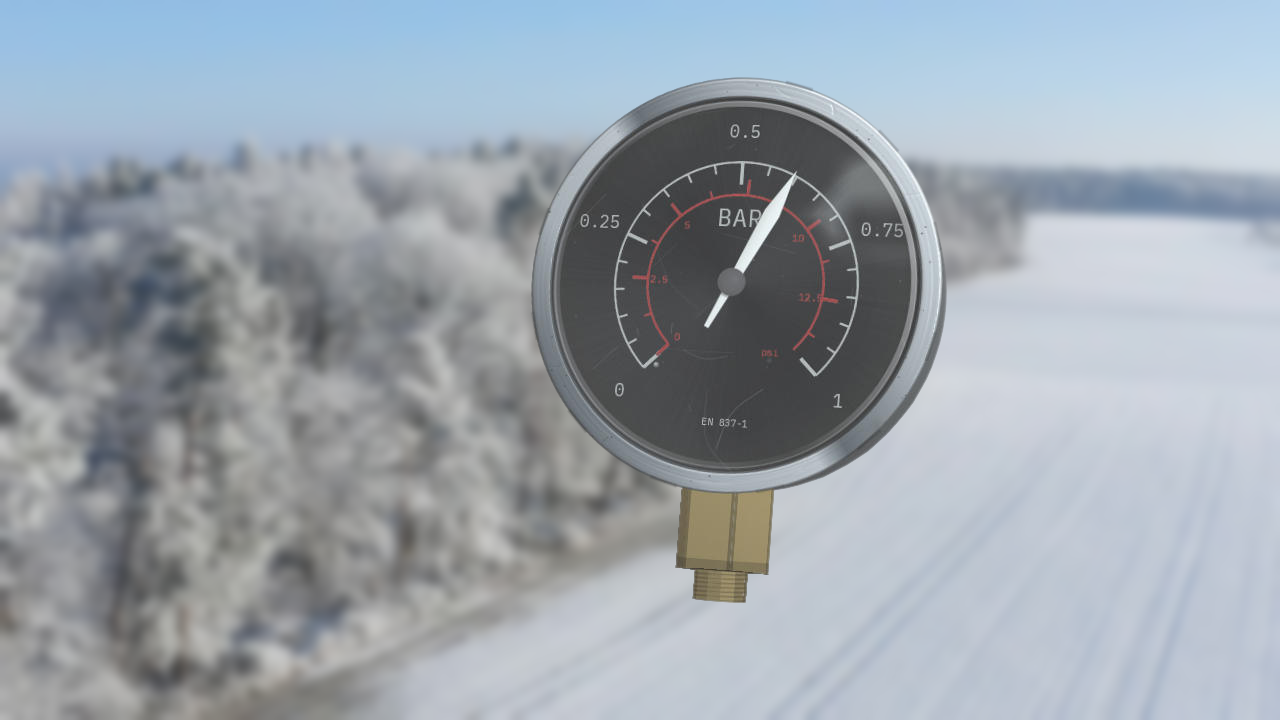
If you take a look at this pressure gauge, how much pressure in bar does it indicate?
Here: 0.6 bar
